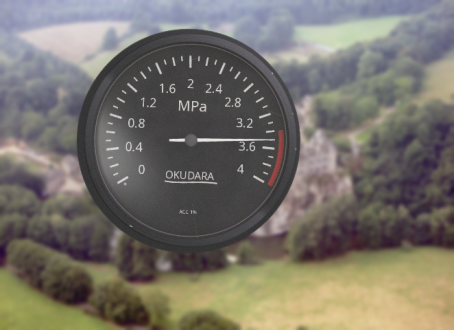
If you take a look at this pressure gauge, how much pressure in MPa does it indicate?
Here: 3.5 MPa
